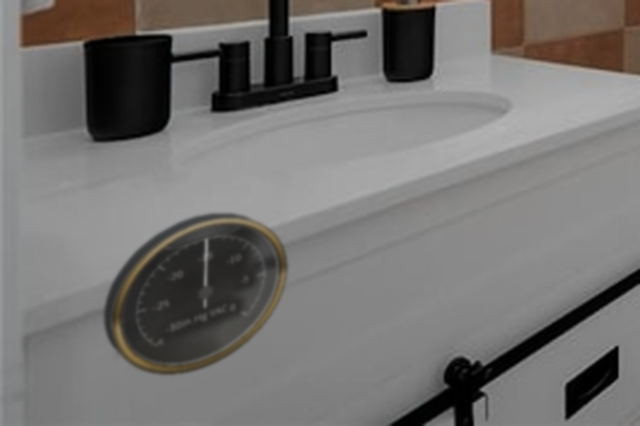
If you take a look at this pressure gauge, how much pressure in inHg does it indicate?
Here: -15 inHg
